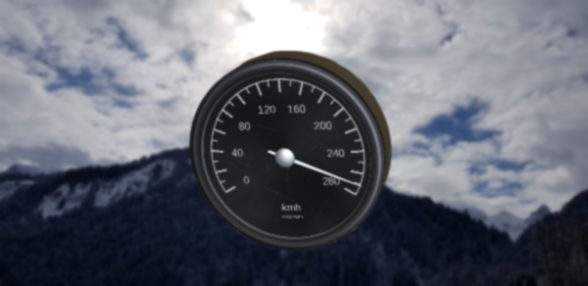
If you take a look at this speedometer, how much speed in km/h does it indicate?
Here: 270 km/h
